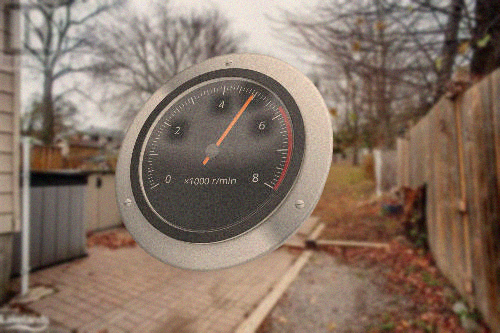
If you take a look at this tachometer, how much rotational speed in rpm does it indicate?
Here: 5000 rpm
